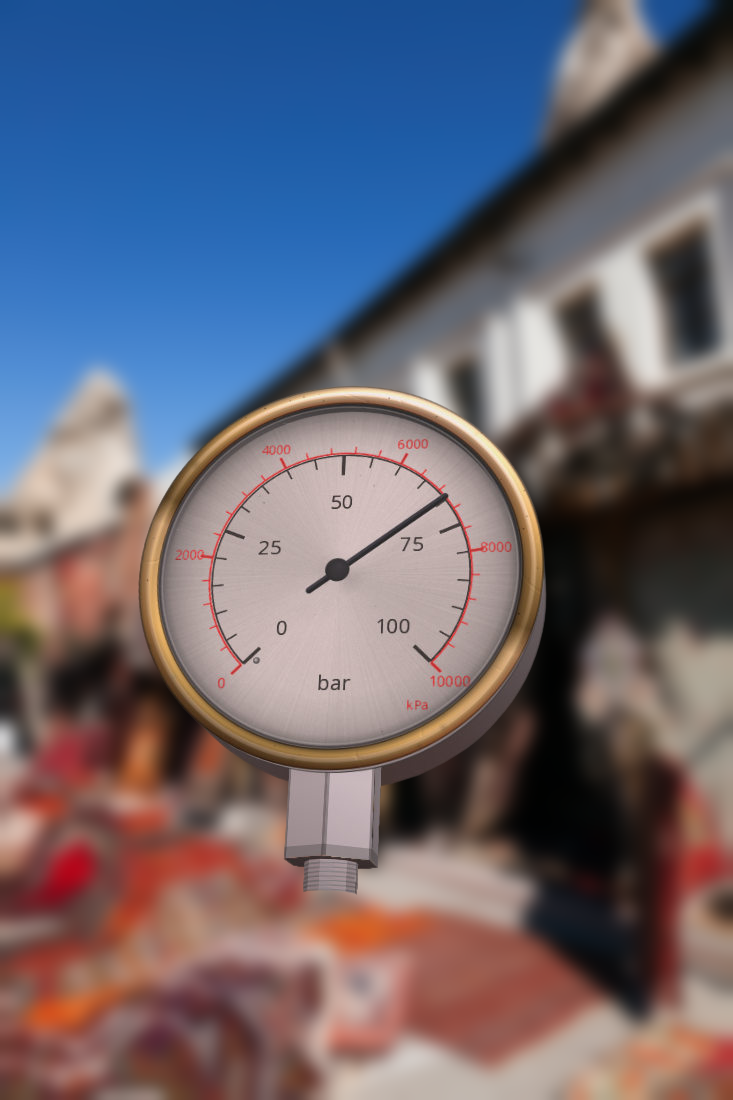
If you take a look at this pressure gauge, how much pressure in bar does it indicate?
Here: 70 bar
